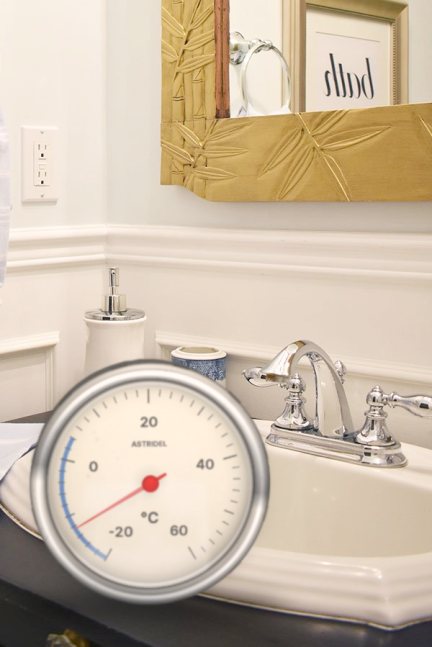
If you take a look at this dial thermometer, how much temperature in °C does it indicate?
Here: -12 °C
